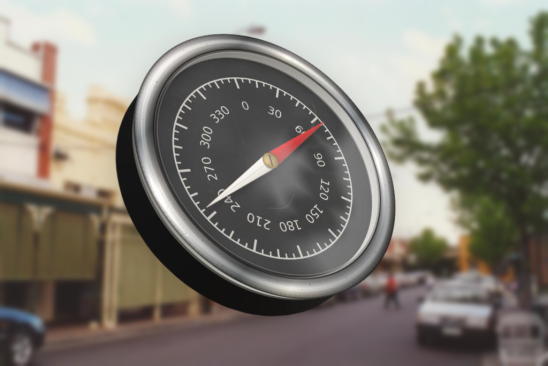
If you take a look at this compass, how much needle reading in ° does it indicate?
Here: 65 °
